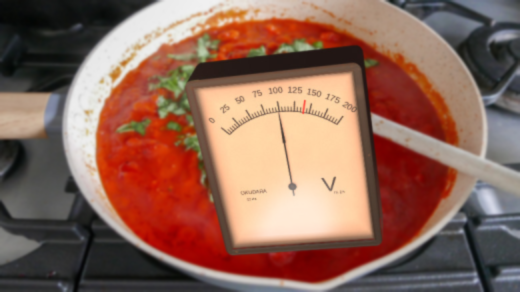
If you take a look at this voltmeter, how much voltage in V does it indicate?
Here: 100 V
